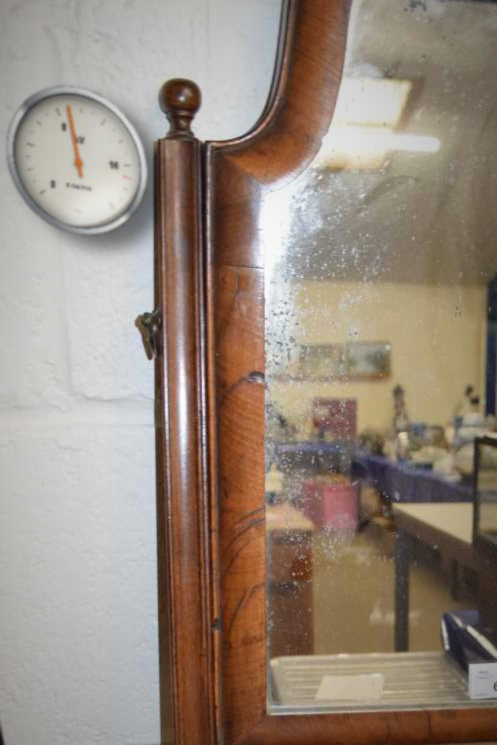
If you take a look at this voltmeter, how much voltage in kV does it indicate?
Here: 9 kV
